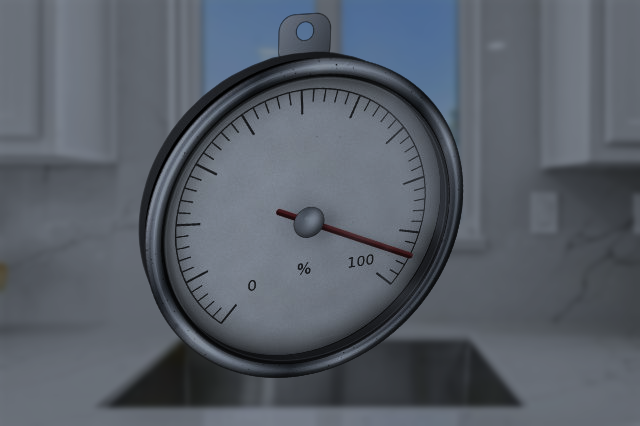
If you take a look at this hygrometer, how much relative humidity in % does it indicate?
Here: 94 %
